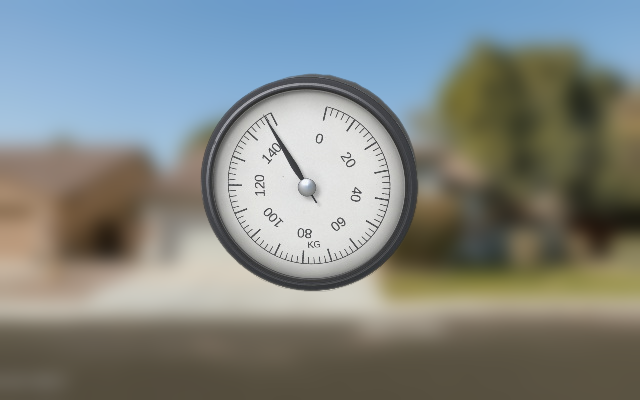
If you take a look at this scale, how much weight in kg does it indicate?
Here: 148 kg
